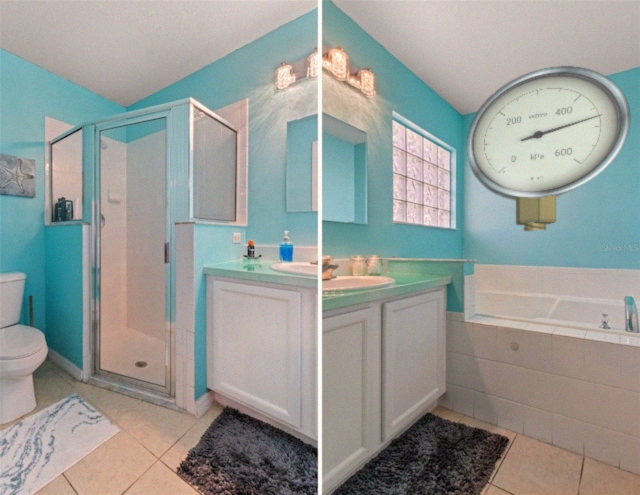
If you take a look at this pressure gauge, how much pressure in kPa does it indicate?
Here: 475 kPa
